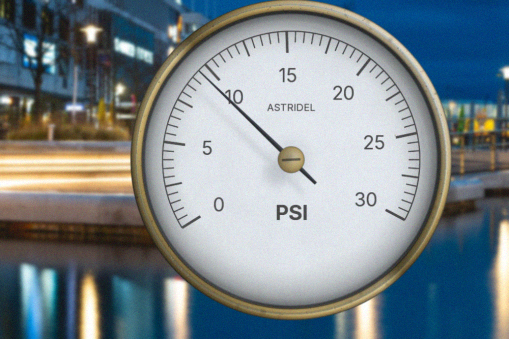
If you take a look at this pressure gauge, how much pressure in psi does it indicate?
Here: 9.5 psi
